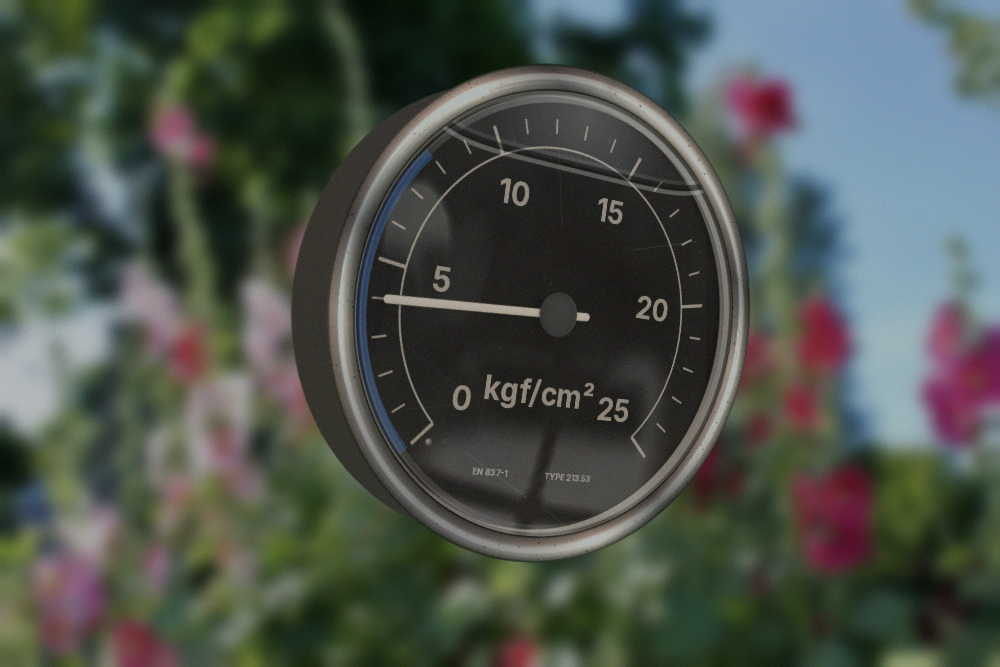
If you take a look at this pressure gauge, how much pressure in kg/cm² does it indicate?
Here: 4 kg/cm²
